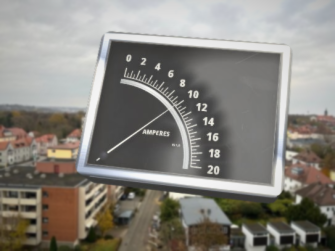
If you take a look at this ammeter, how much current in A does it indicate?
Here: 10 A
